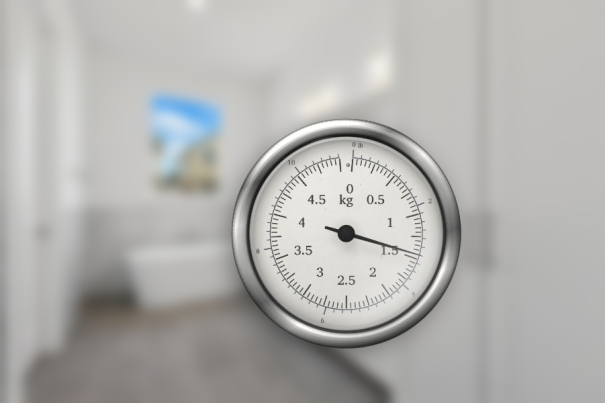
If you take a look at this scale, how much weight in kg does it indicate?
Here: 1.45 kg
